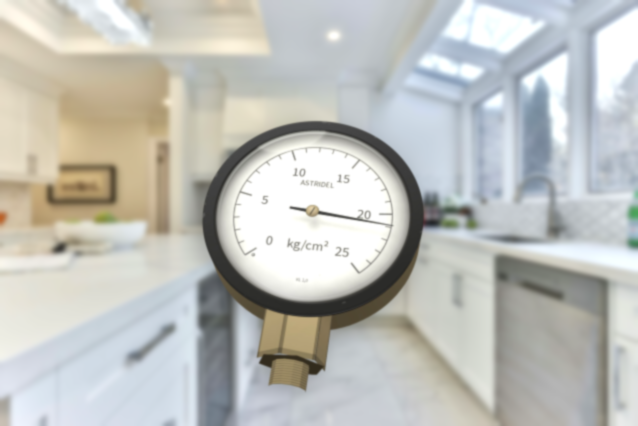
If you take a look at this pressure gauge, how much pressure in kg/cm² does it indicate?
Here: 21 kg/cm²
